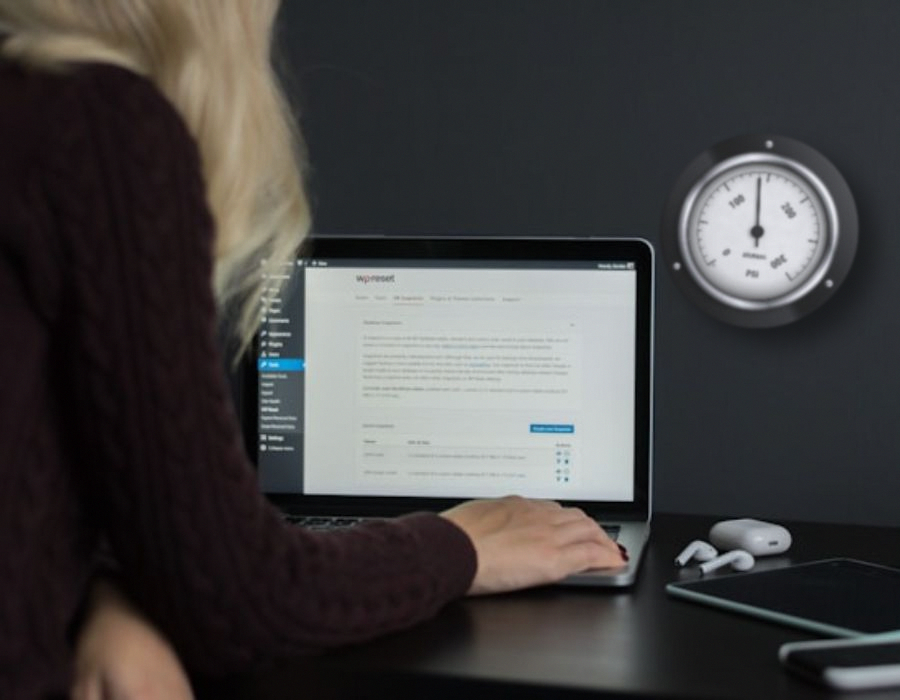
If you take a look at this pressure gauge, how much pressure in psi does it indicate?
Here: 140 psi
